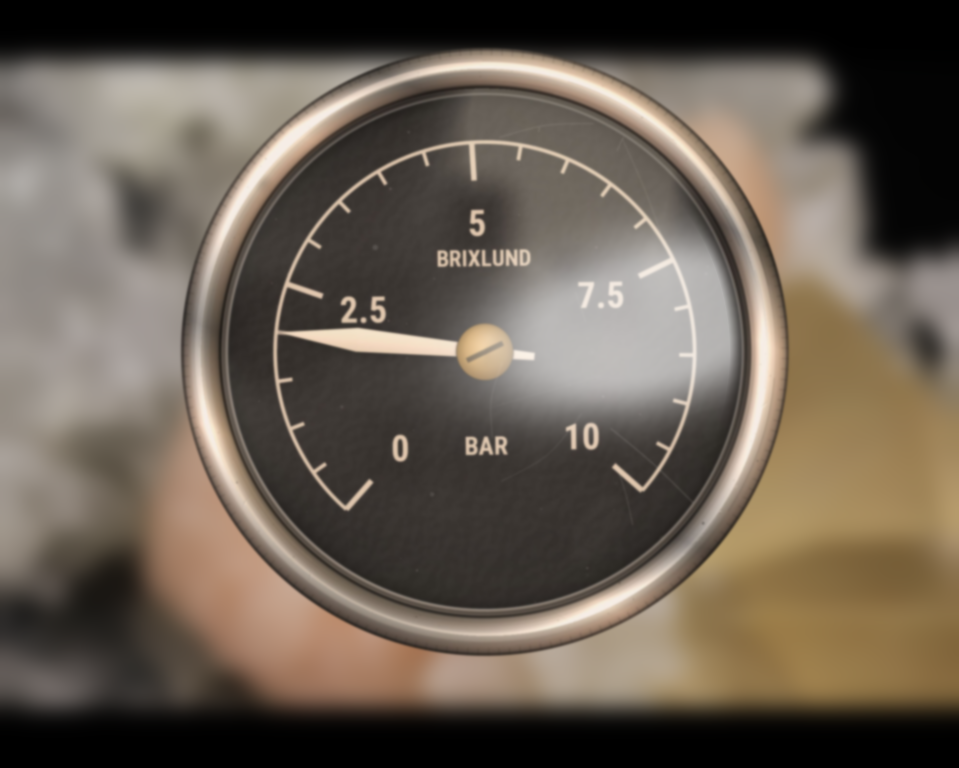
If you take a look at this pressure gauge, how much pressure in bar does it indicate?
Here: 2 bar
